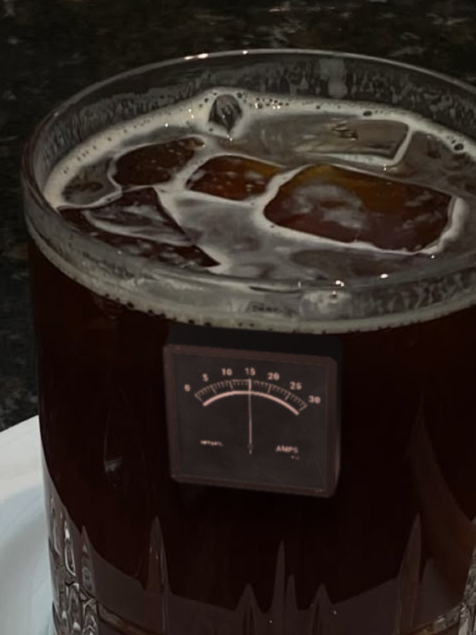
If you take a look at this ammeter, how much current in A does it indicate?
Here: 15 A
